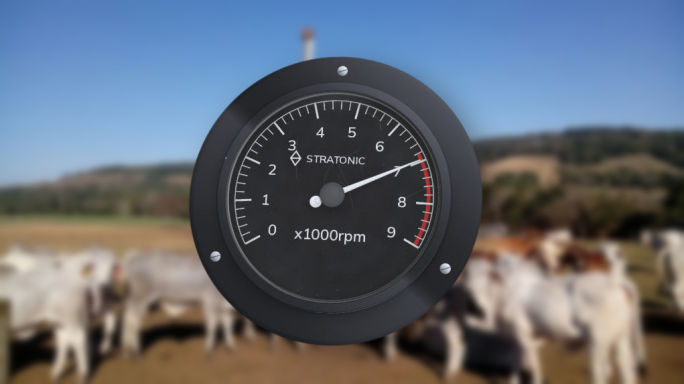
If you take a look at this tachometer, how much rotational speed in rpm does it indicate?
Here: 7000 rpm
